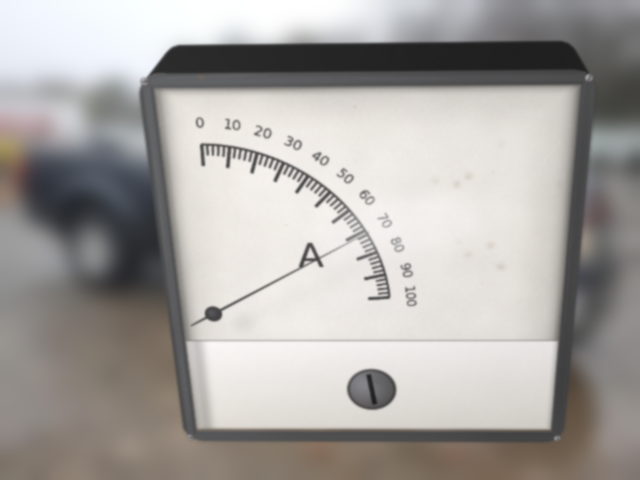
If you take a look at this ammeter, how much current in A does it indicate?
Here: 70 A
